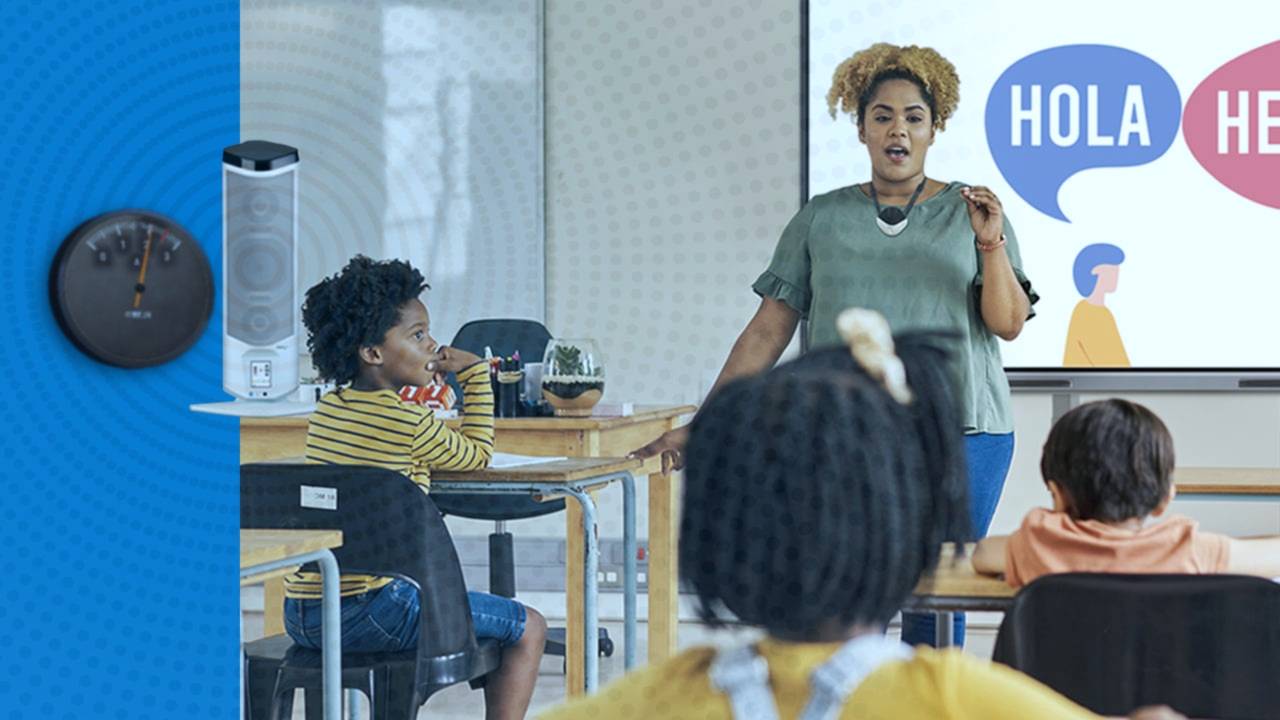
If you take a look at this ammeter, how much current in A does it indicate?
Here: 2 A
